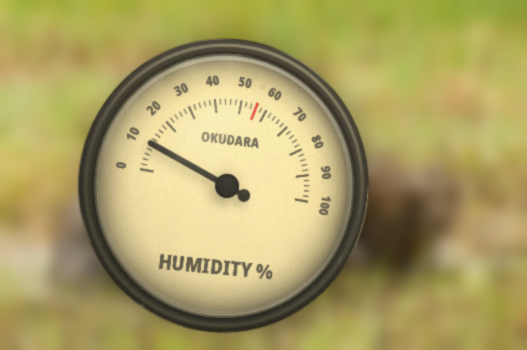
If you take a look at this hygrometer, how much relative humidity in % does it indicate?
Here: 10 %
